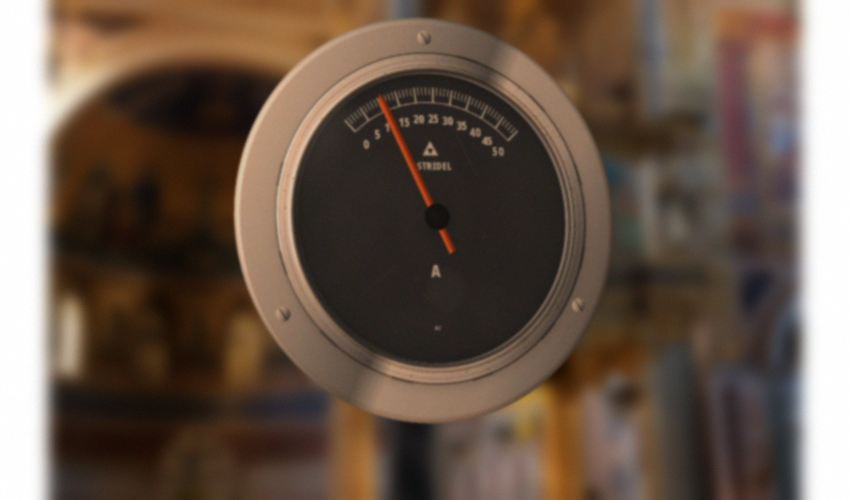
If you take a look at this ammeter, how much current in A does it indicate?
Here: 10 A
